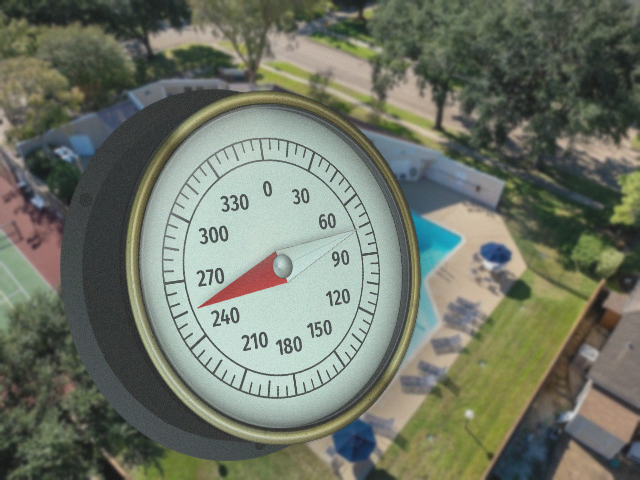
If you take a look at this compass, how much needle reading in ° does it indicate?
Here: 255 °
